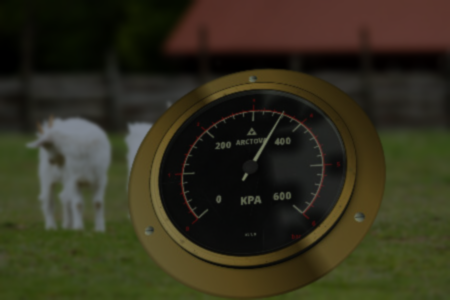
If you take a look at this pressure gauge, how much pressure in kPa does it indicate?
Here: 360 kPa
